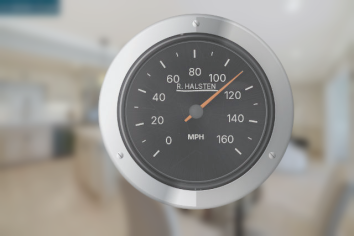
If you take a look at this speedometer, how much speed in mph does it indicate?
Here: 110 mph
